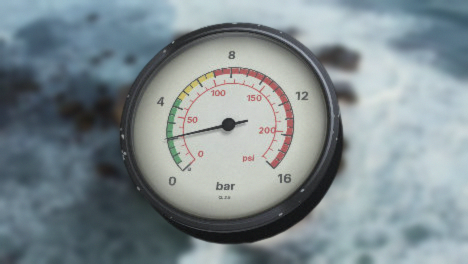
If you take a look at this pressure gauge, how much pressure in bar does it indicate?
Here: 2 bar
